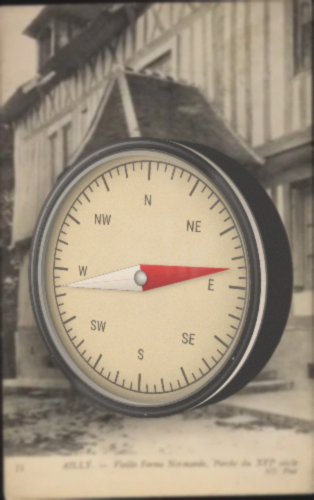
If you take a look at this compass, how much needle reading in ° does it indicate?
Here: 80 °
